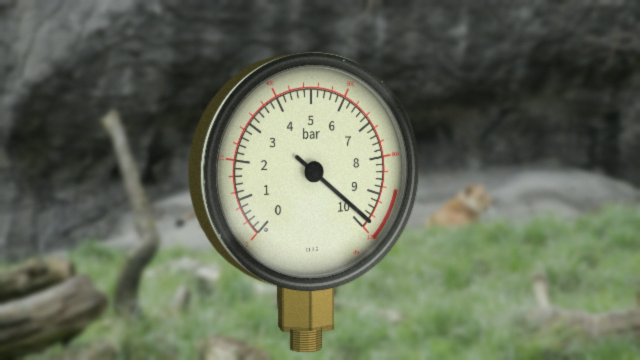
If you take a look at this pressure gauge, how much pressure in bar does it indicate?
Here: 9.8 bar
